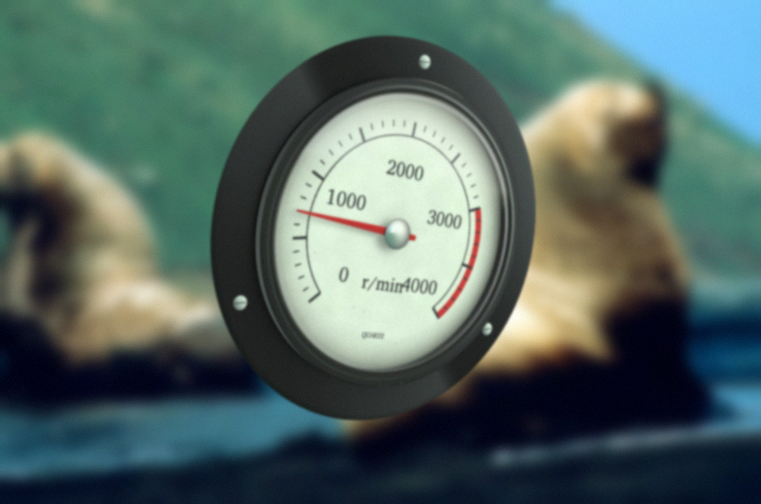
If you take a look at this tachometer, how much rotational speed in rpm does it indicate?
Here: 700 rpm
